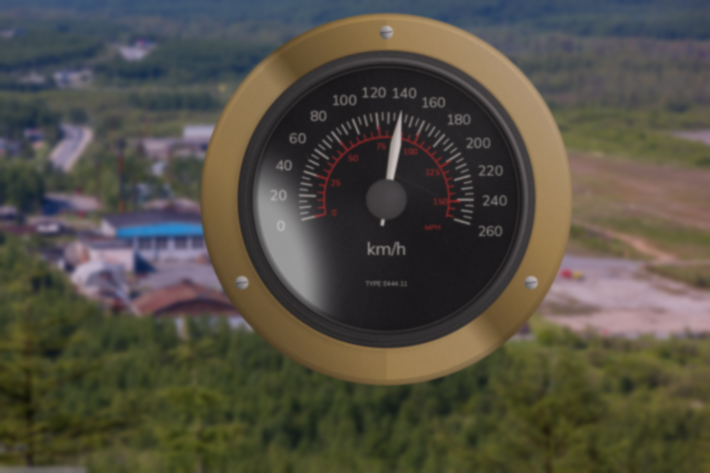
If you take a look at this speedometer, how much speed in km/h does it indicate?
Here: 140 km/h
